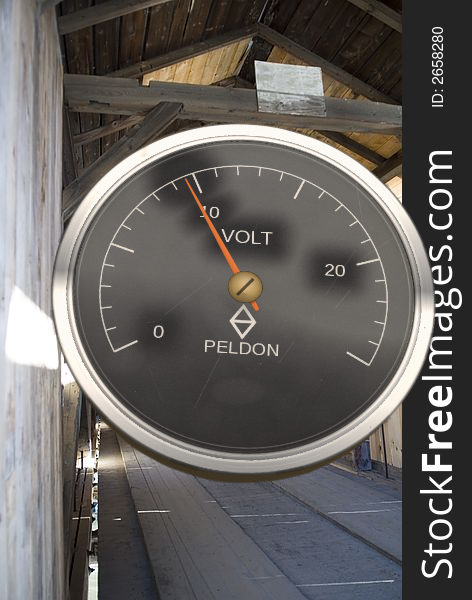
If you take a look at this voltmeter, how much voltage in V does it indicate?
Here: 9.5 V
